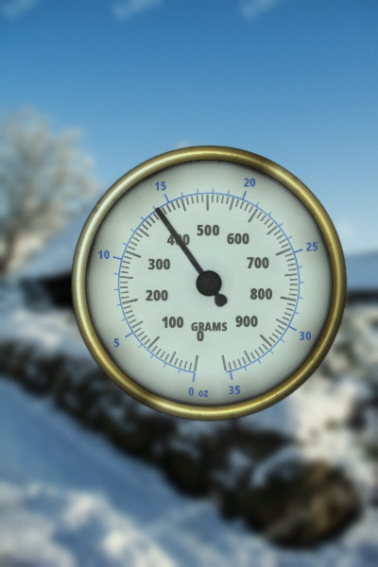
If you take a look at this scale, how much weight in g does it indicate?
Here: 400 g
